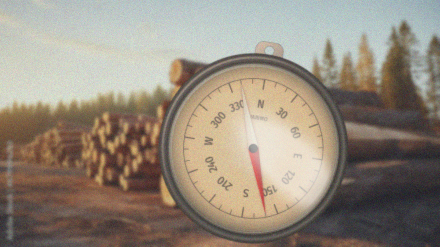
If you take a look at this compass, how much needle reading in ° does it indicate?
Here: 160 °
